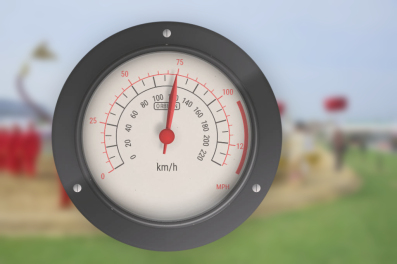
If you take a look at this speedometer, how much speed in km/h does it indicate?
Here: 120 km/h
